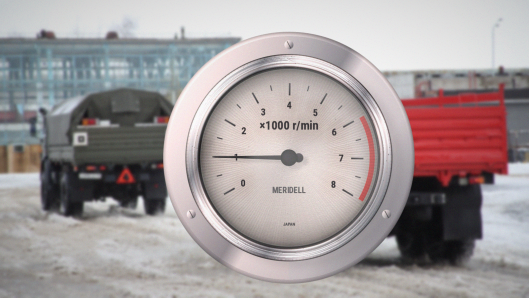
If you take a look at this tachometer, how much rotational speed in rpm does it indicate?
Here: 1000 rpm
